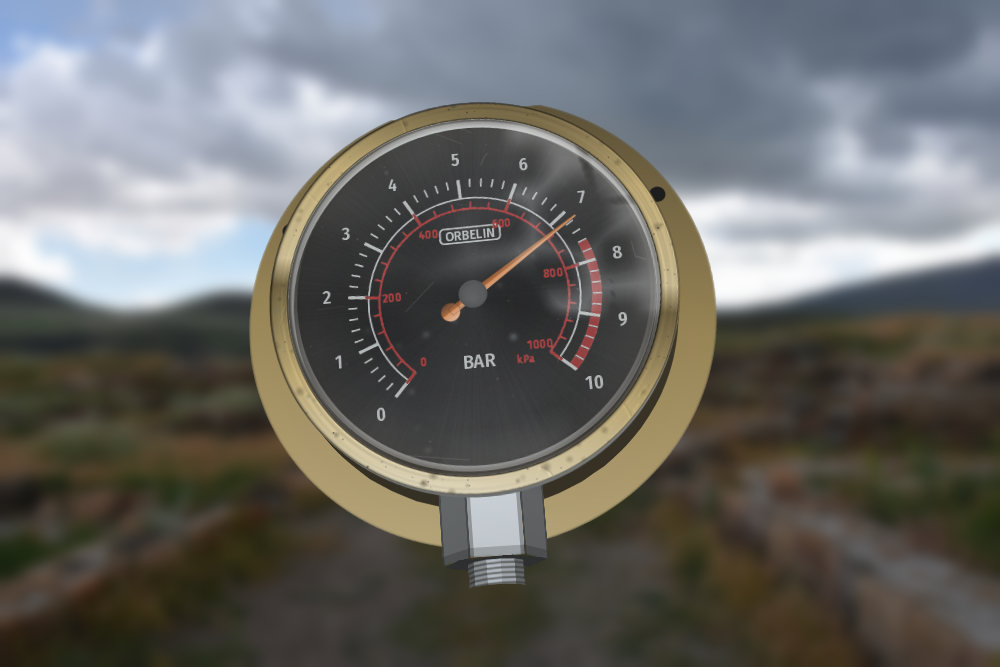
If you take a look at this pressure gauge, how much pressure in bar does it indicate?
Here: 7.2 bar
